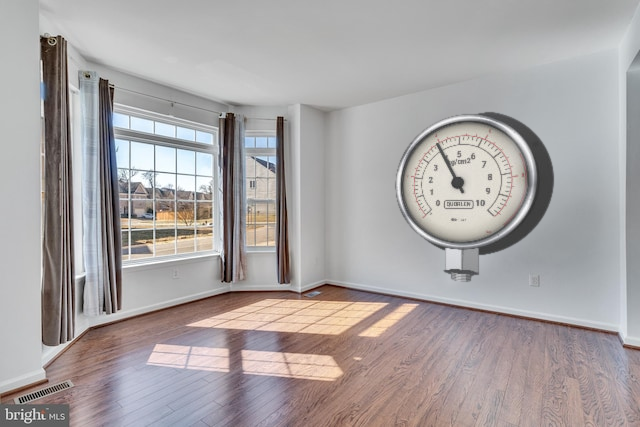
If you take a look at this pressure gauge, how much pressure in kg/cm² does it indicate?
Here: 4 kg/cm²
